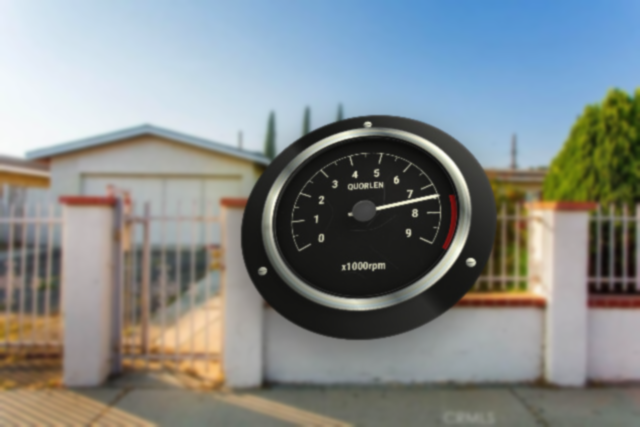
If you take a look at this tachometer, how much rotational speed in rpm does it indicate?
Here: 7500 rpm
